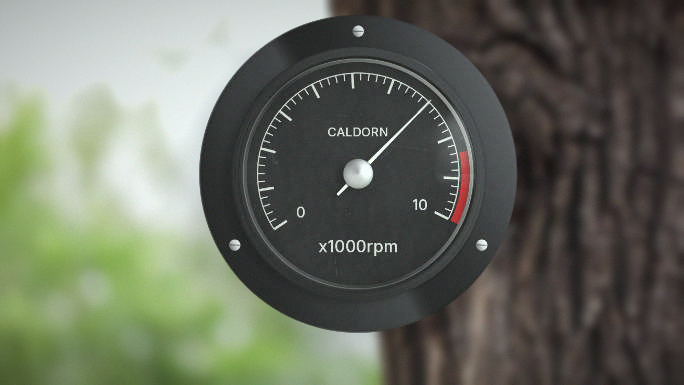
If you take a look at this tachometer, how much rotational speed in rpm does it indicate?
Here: 7000 rpm
